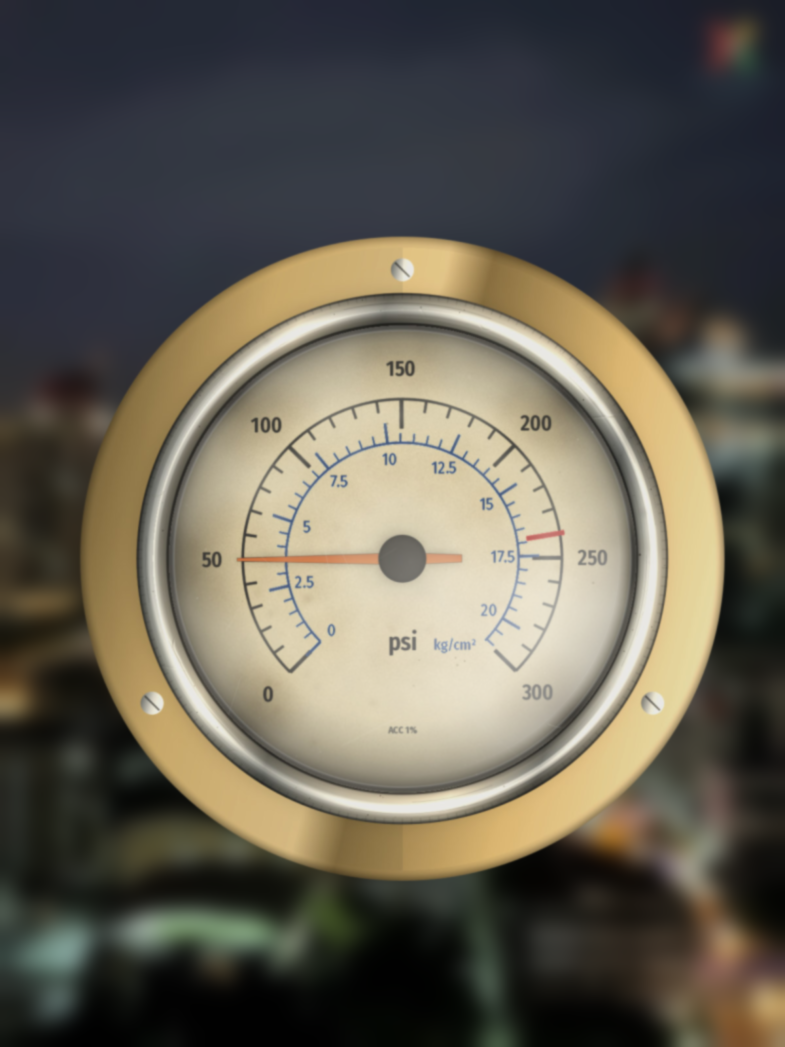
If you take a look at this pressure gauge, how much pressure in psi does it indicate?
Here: 50 psi
